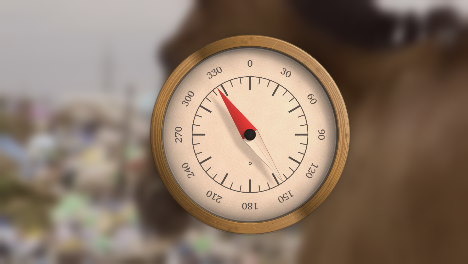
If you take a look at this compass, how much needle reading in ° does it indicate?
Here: 325 °
